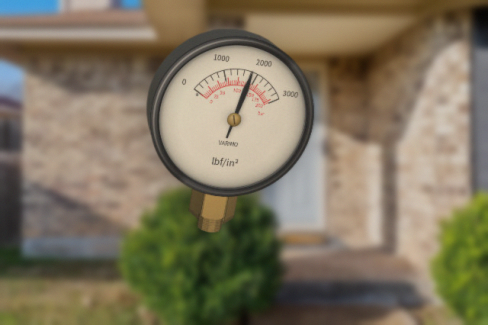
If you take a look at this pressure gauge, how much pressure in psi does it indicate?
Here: 1800 psi
